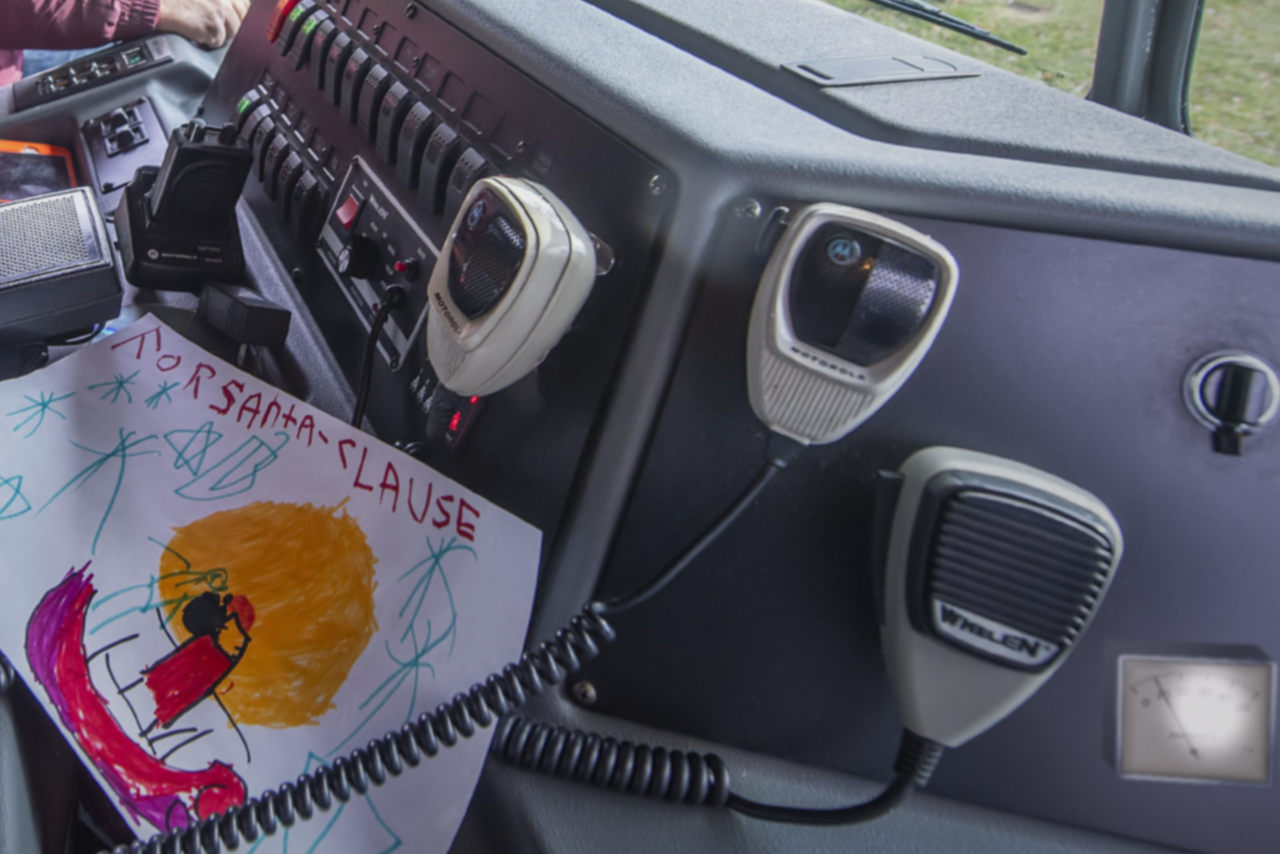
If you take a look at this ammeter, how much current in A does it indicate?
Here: 10 A
